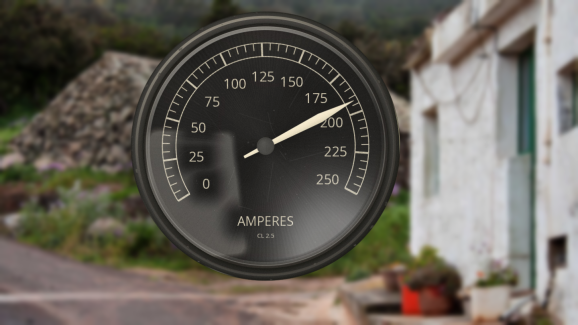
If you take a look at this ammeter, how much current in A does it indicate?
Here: 192.5 A
